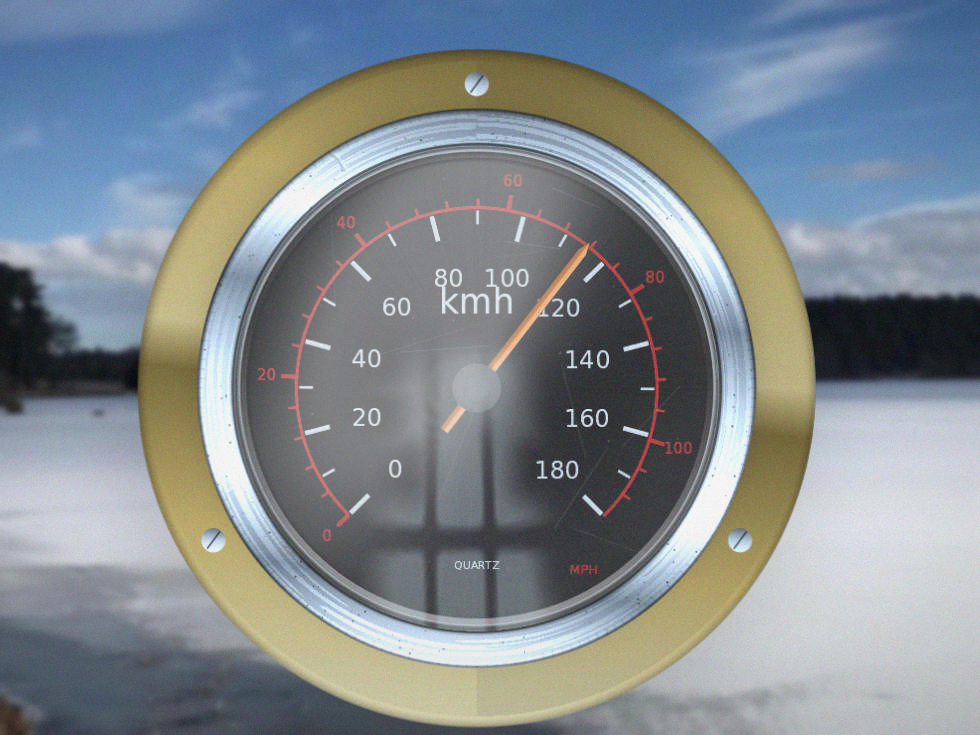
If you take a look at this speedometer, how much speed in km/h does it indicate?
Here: 115 km/h
